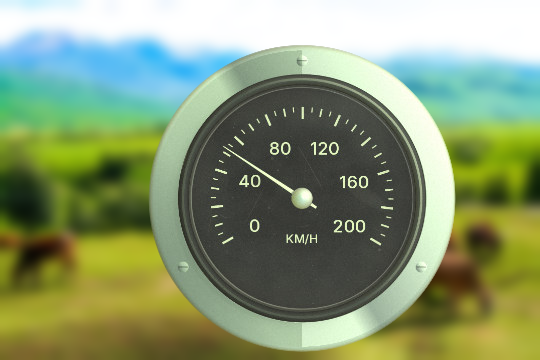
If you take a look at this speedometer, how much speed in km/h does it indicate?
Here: 52.5 km/h
